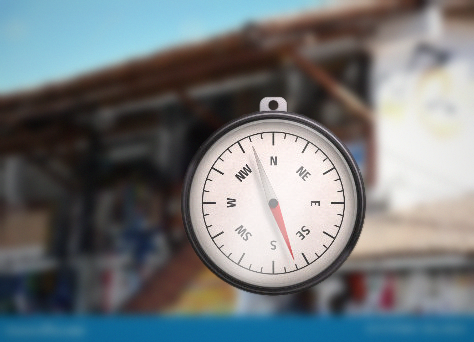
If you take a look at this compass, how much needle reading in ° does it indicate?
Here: 160 °
